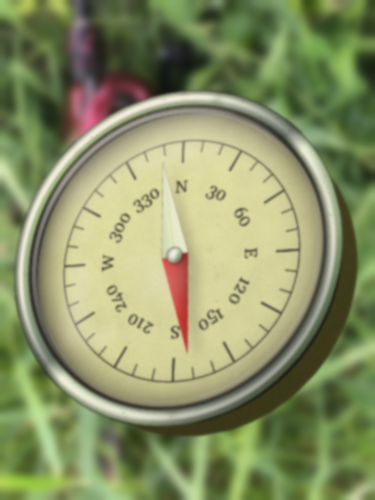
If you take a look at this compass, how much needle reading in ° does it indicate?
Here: 170 °
